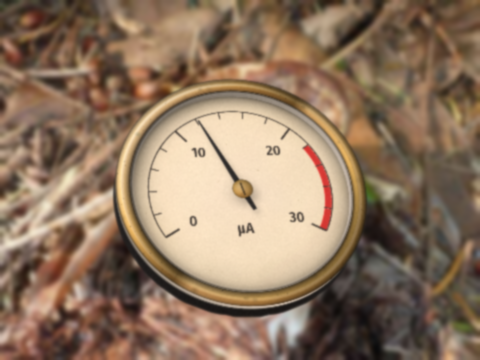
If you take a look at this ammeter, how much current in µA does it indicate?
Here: 12 µA
